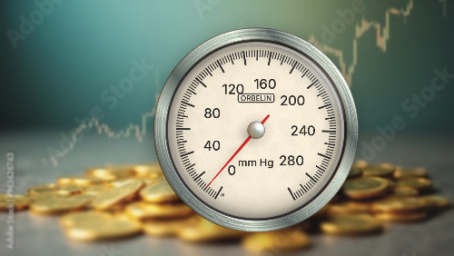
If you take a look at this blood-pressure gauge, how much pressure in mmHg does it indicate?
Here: 10 mmHg
